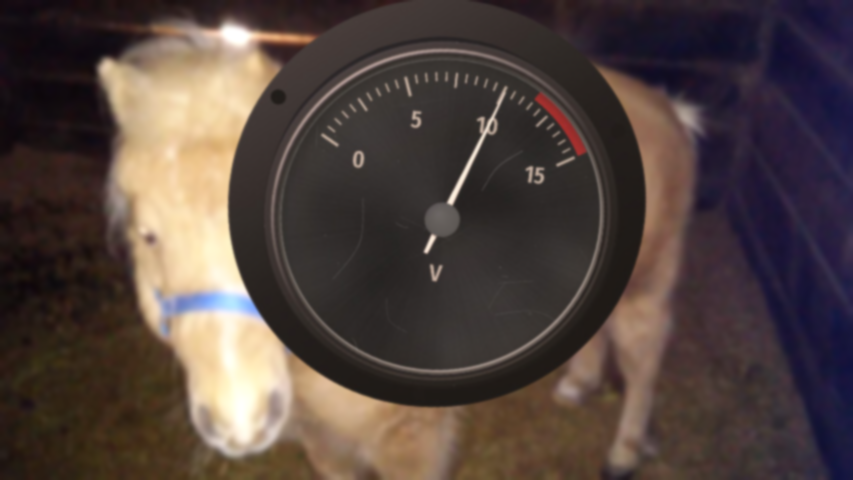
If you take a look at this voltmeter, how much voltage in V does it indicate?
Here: 10 V
